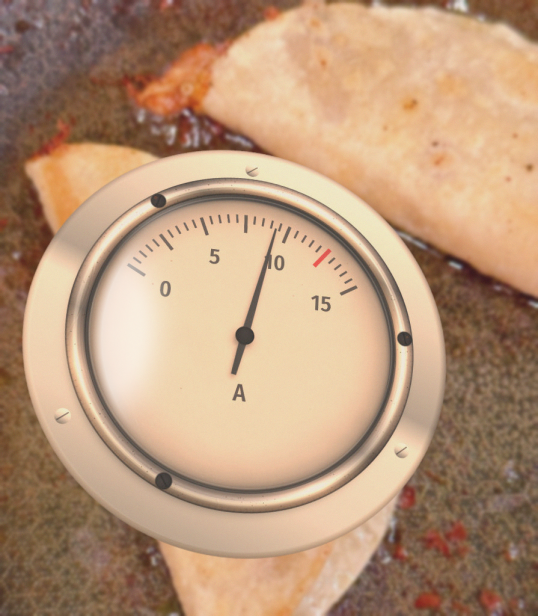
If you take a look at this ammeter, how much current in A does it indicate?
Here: 9.25 A
